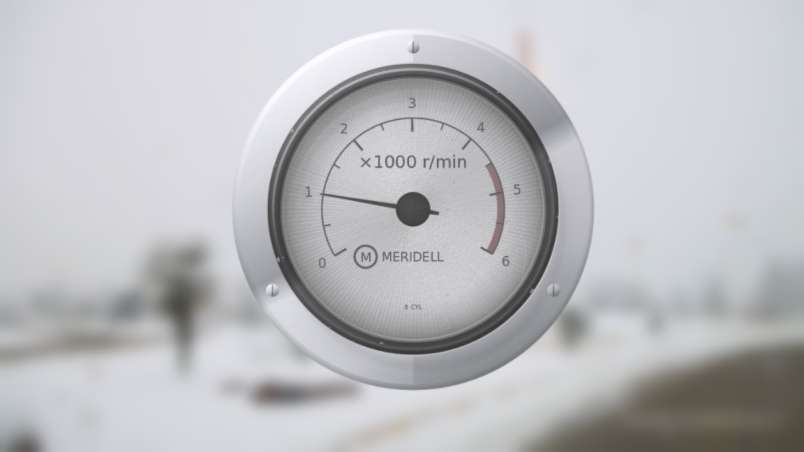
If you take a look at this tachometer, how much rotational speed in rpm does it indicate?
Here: 1000 rpm
